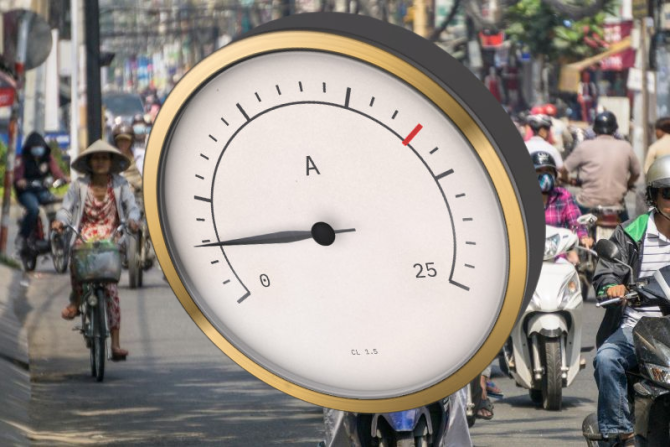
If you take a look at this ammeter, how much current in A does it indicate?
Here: 3 A
